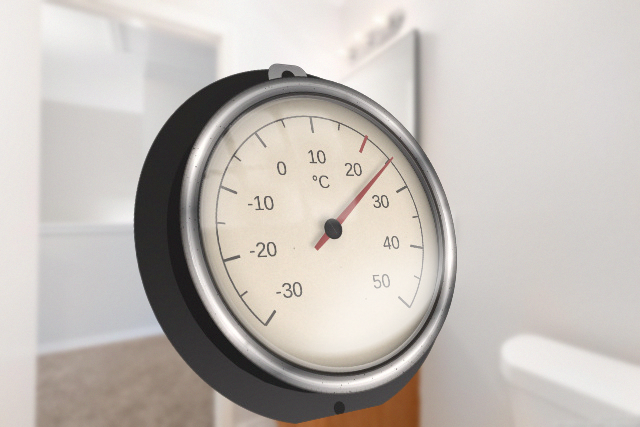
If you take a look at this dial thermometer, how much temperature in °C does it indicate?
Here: 25 °C
